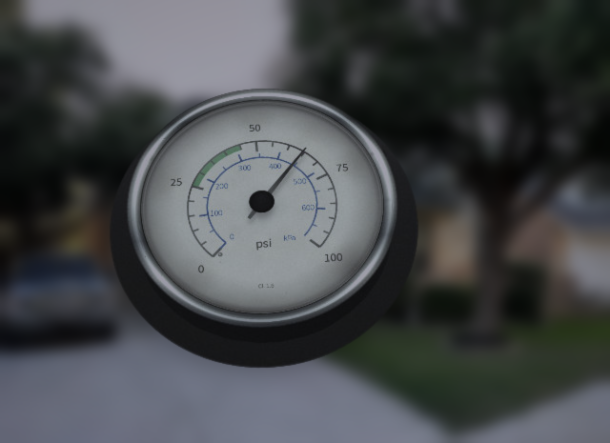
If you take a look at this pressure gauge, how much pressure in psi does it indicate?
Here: 65 psi
